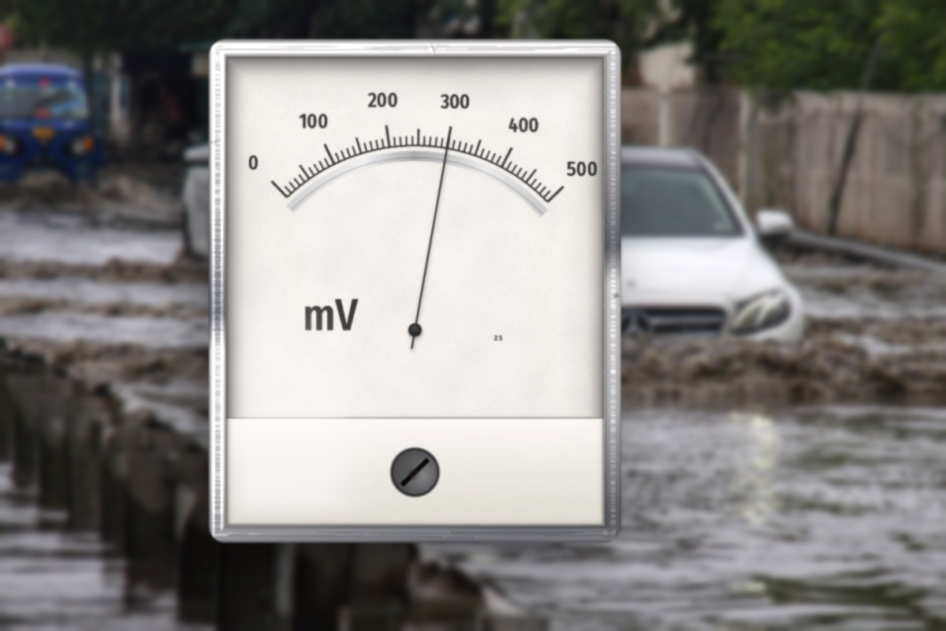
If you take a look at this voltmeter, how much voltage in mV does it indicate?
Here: 300 mV
